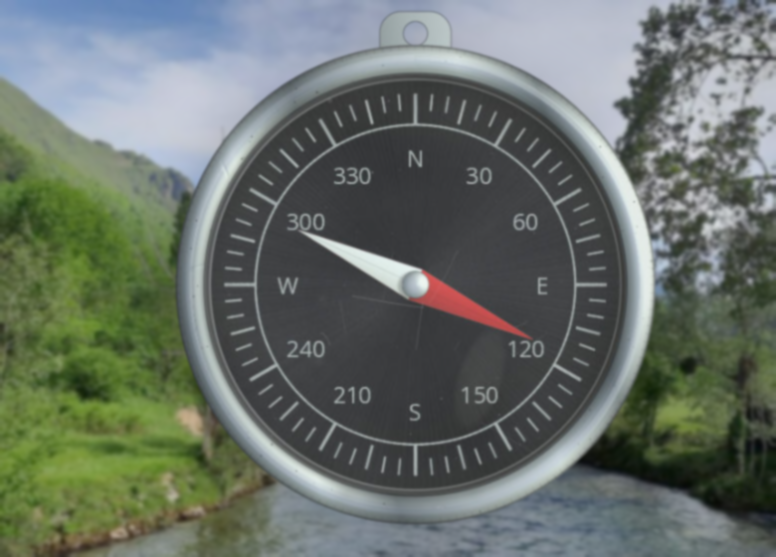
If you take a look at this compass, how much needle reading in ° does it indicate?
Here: 115 °
